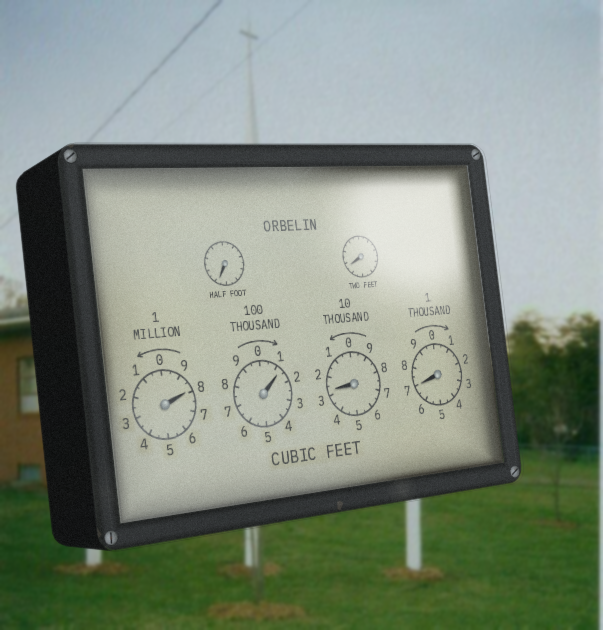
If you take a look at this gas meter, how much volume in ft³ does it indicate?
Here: 812700 ft³
